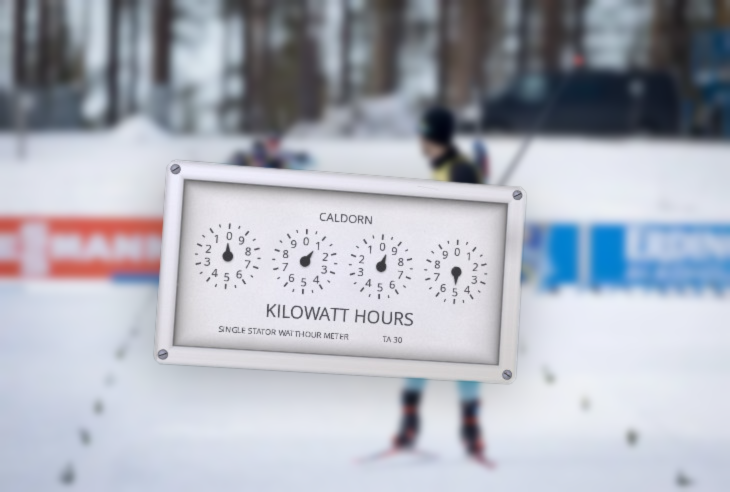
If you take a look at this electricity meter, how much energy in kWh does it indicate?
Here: 95 kWh
